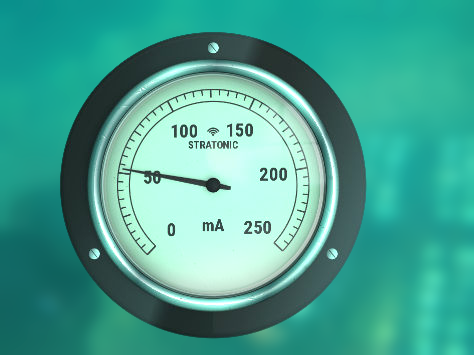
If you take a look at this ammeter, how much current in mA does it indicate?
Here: 52.5 mA
